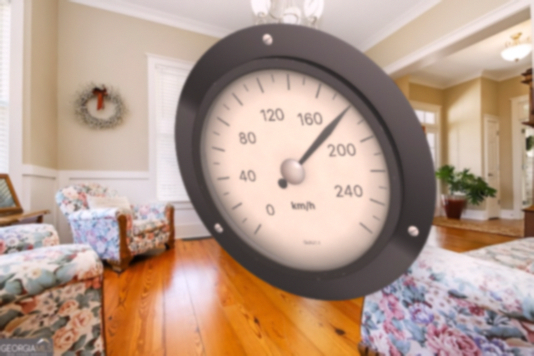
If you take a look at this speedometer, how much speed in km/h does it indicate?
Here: 180 km/h
